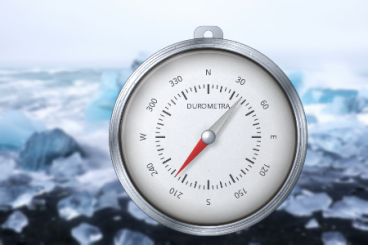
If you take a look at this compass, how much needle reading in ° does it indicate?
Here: 220 °
